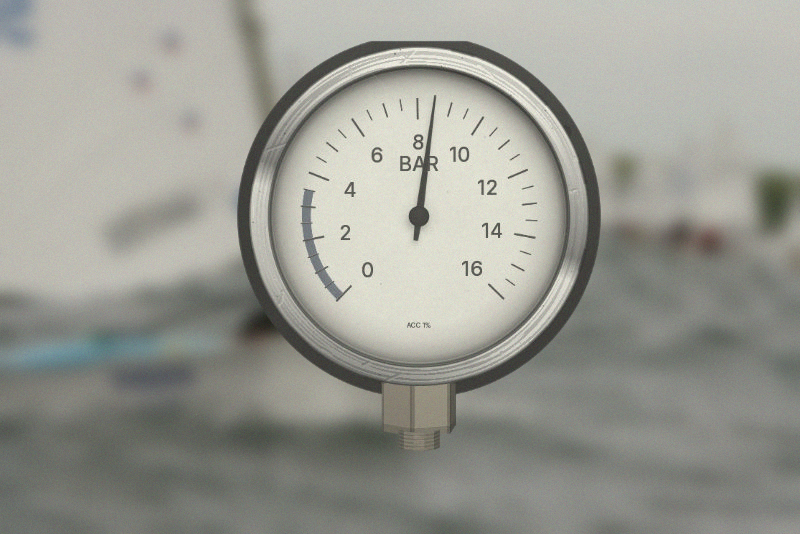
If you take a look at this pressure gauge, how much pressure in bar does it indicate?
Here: 8.5 bar
